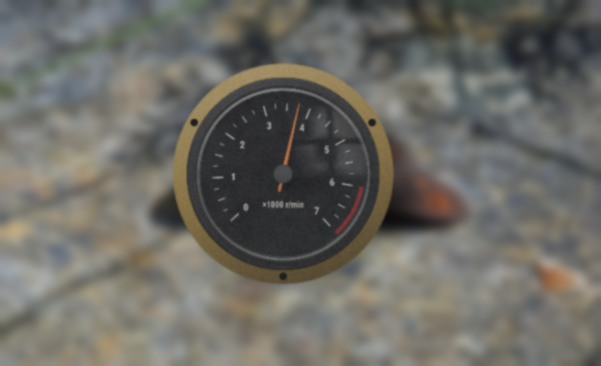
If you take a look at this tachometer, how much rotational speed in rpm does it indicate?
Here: 3750 rpm
